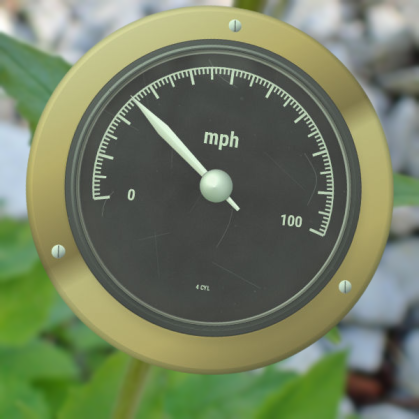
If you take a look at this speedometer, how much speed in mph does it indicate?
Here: 25 mph
